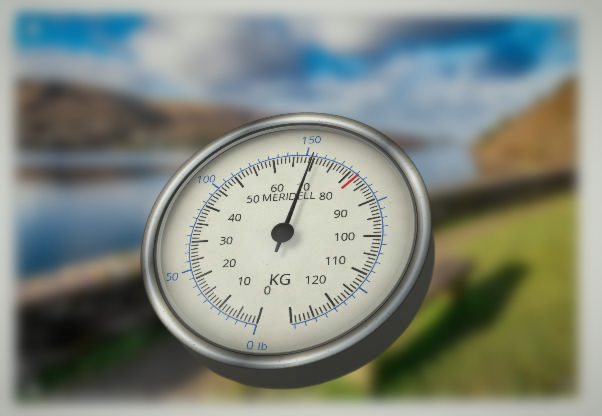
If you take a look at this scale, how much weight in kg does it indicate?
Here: 70 kg
